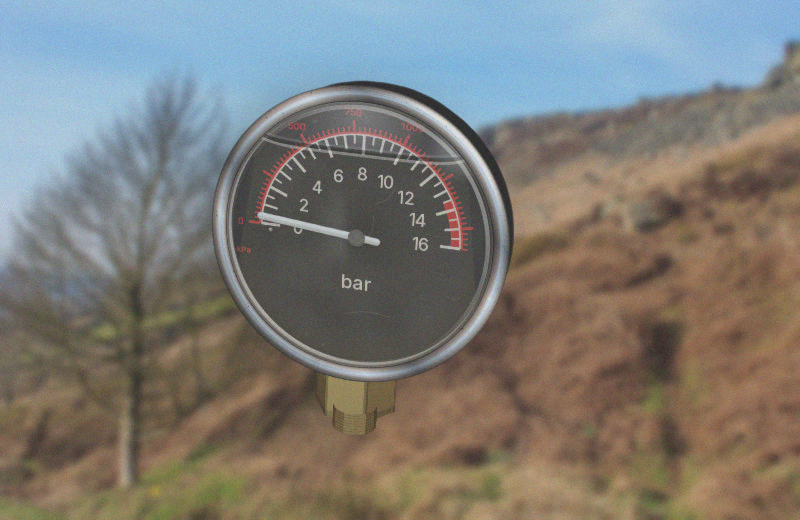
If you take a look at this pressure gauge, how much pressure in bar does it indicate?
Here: 0.5 bar
